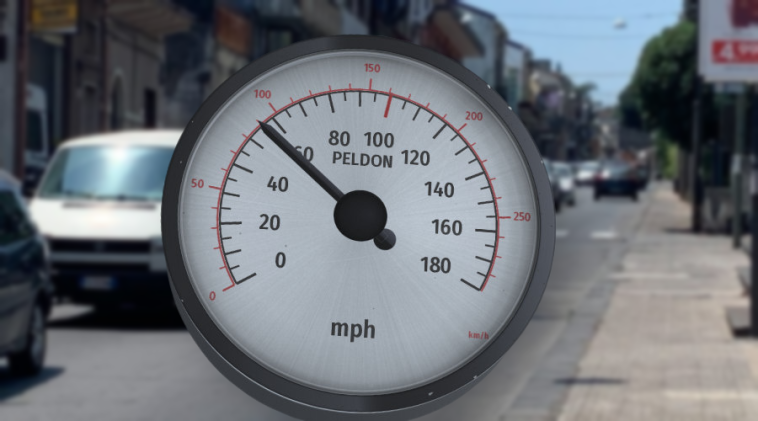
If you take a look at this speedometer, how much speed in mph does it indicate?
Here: 55 mph
